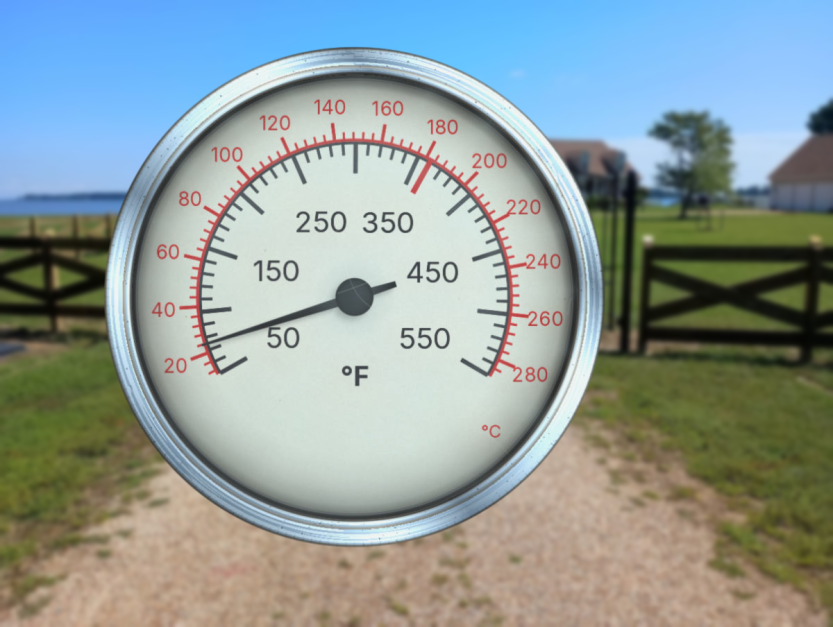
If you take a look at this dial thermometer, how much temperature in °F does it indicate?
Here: 75 °F
